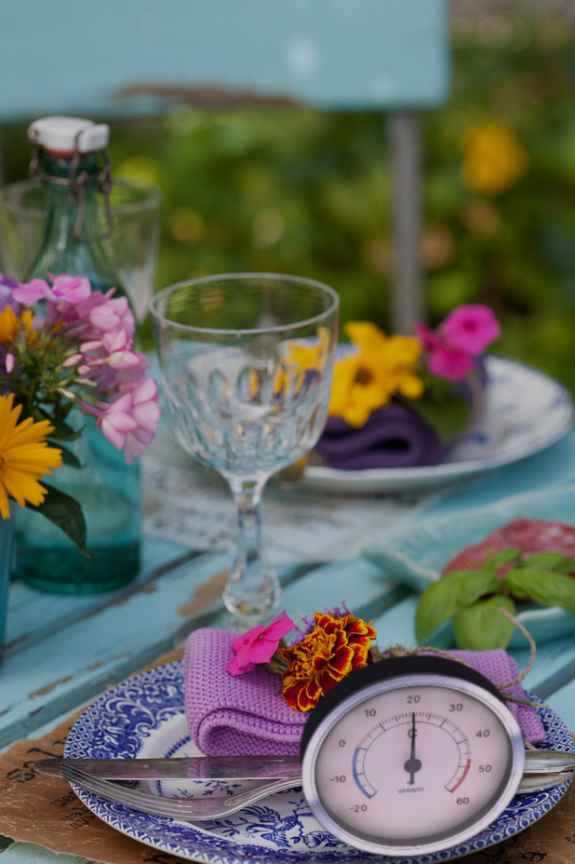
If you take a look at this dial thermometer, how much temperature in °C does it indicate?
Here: 20 °C
